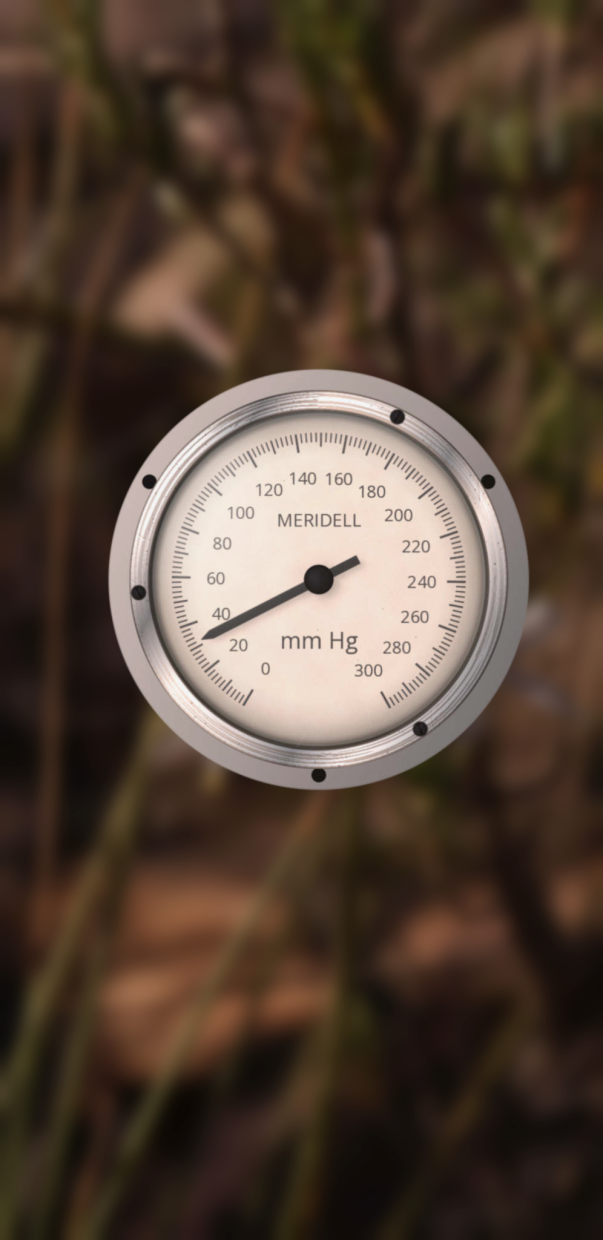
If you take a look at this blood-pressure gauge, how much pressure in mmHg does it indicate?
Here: 32 mmHg
